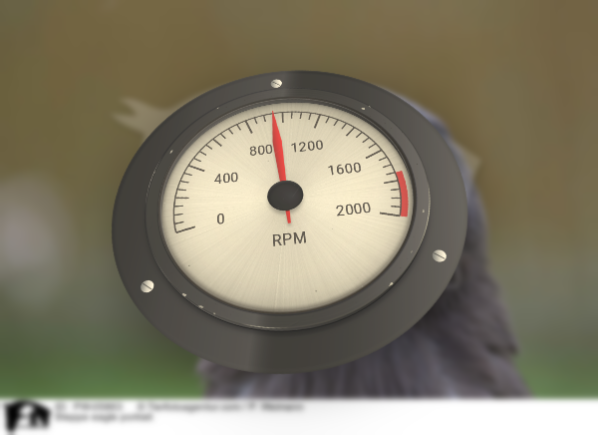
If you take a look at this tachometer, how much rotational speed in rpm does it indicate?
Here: 950 rpm
